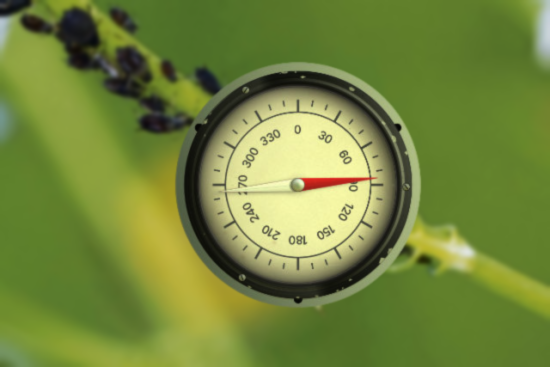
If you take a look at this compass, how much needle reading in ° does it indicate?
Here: 85 °
